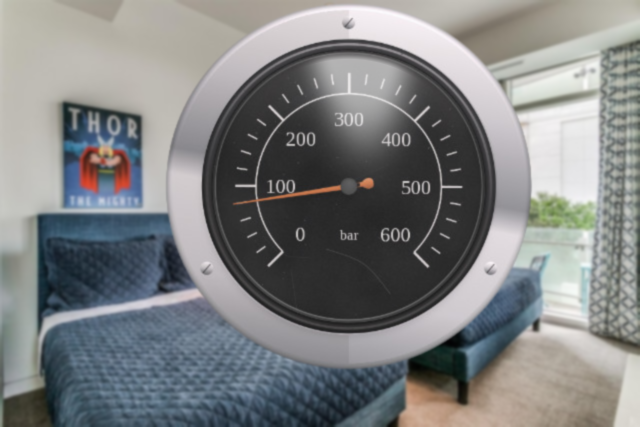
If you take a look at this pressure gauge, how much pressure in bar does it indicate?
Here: 80 bar
